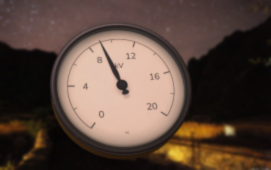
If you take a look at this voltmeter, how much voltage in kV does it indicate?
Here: 9 kV
